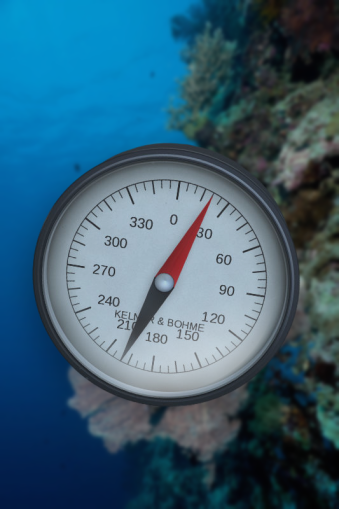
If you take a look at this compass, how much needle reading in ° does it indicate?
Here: 20 °
